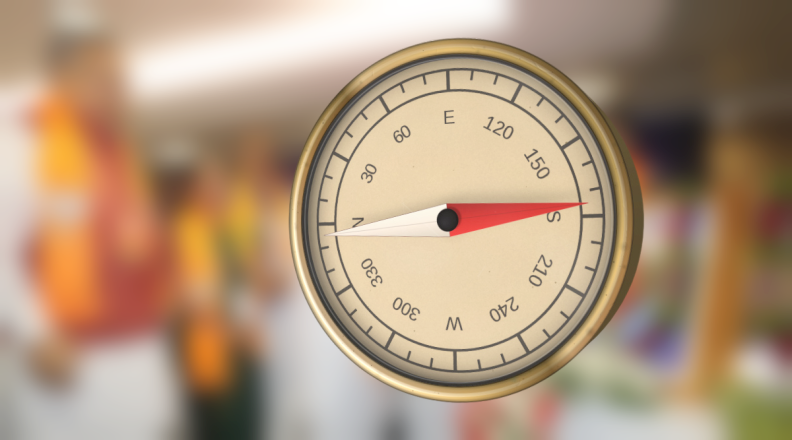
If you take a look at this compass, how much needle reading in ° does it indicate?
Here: 175 °
